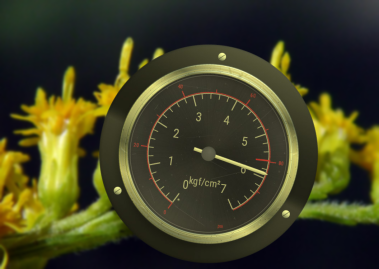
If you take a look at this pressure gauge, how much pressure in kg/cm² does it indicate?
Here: 5.9 kg/cm²
